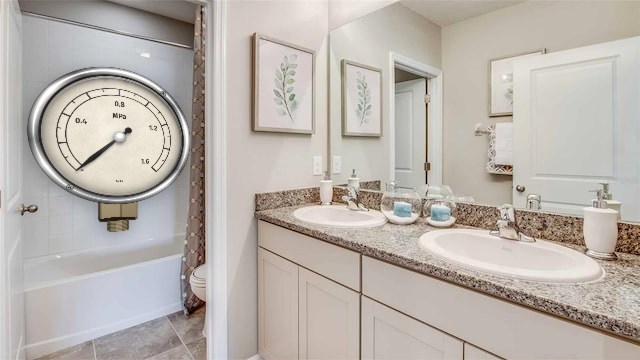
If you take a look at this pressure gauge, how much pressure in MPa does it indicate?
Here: 0 MPa
